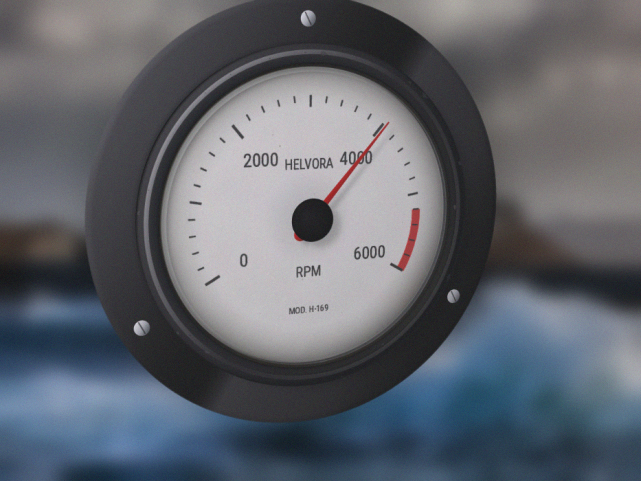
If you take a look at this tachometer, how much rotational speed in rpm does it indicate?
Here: 4000 rpm
